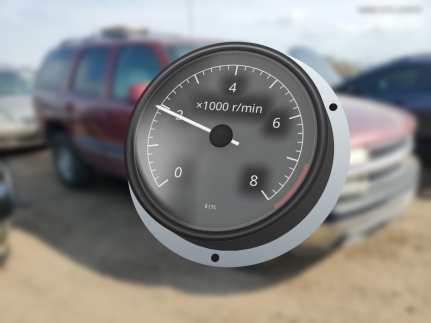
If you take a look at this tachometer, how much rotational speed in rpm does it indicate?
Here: 1900 rpm
